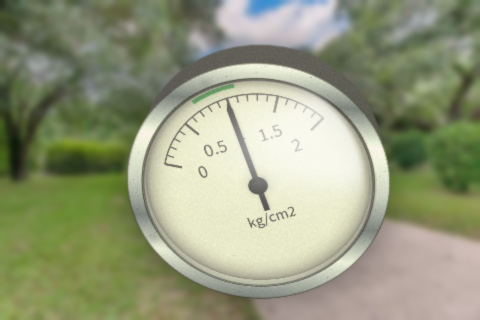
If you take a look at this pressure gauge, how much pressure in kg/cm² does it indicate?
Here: 1 kg/cm²
